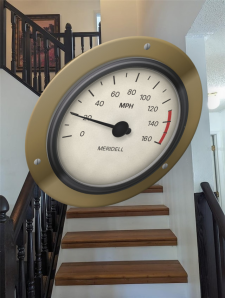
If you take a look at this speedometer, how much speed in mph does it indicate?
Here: 20 mph
